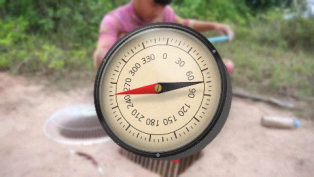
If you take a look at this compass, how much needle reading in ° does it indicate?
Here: 255 °
